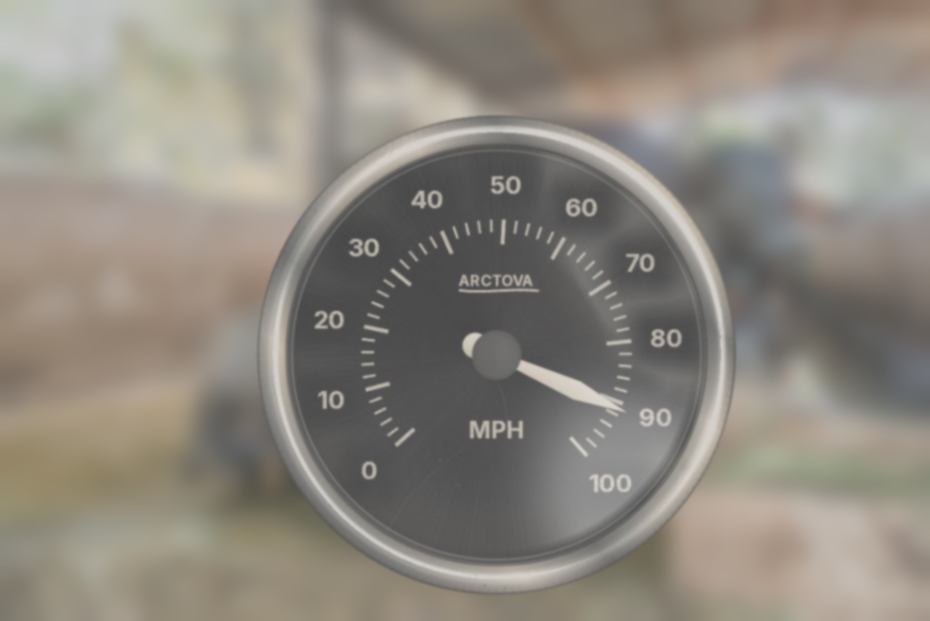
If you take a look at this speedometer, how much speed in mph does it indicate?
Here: 91 mph
